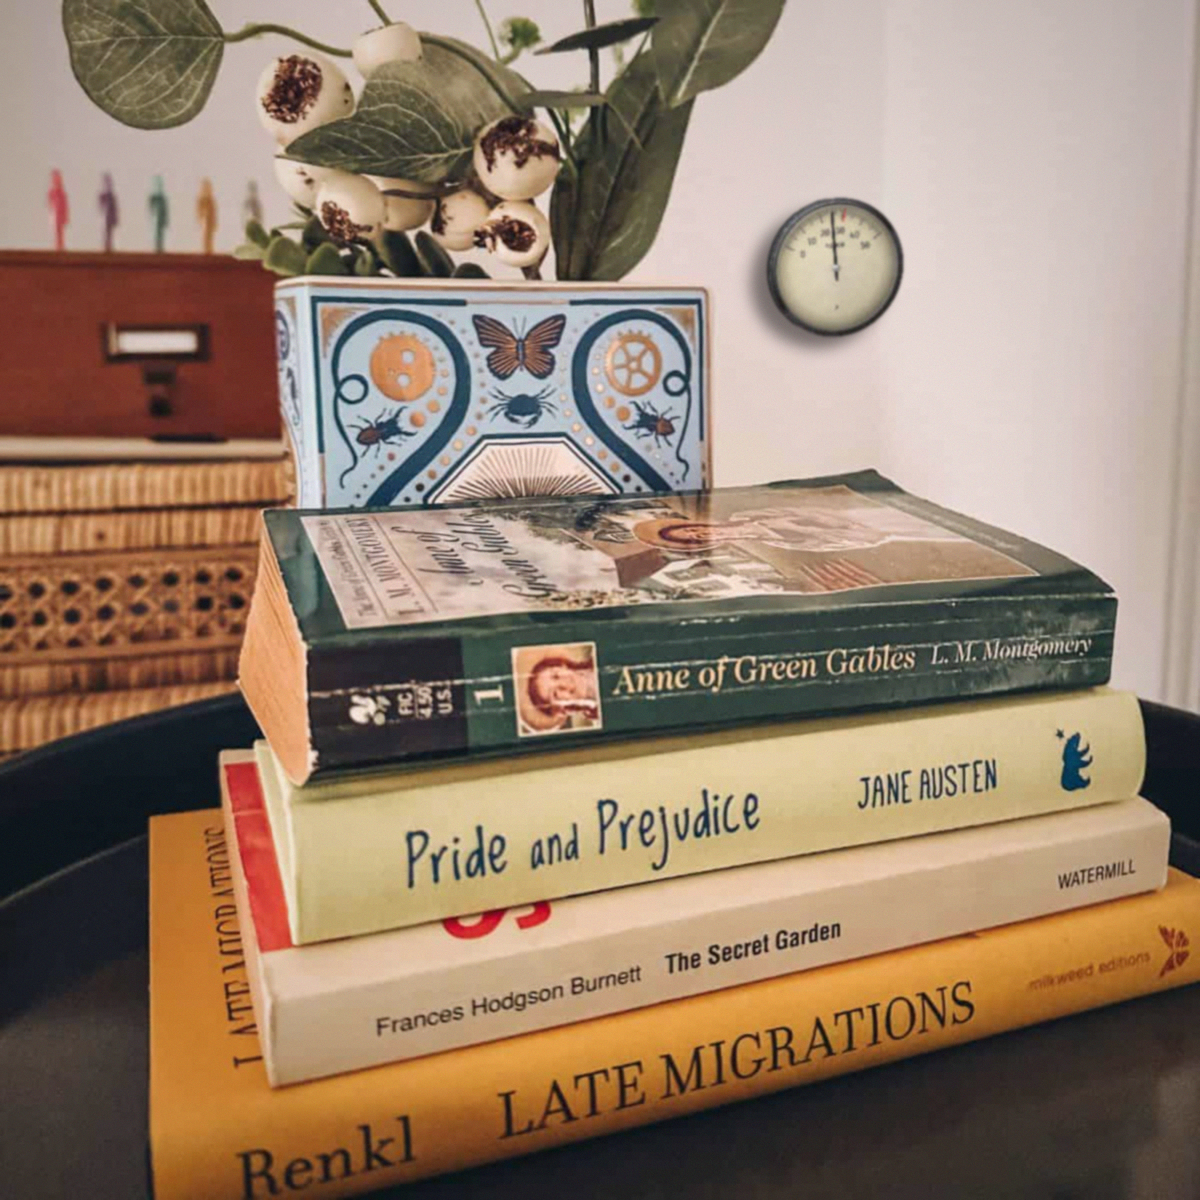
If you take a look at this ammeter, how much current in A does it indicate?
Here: 25 A
